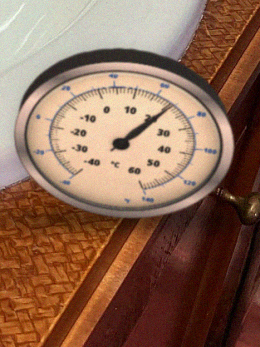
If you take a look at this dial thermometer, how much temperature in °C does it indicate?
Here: 20 °C
